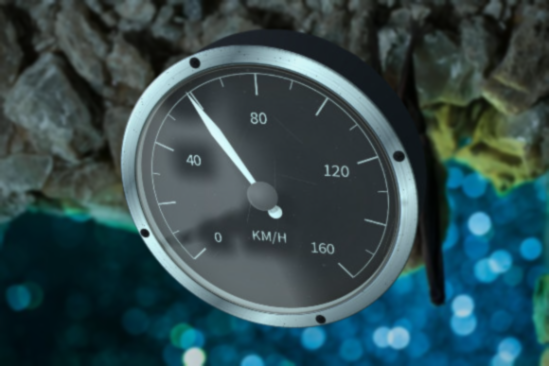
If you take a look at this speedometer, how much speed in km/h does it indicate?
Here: 60 km/h
